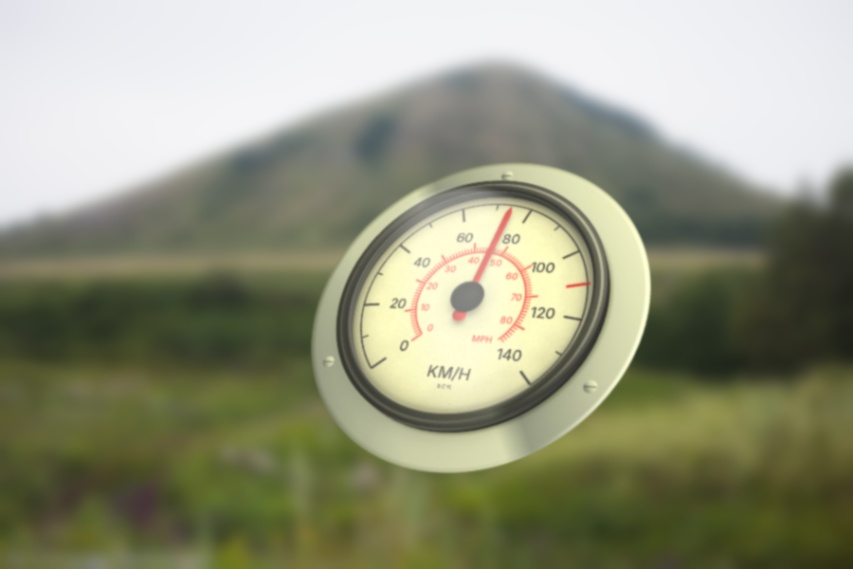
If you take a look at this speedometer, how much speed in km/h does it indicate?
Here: 75 km/h
